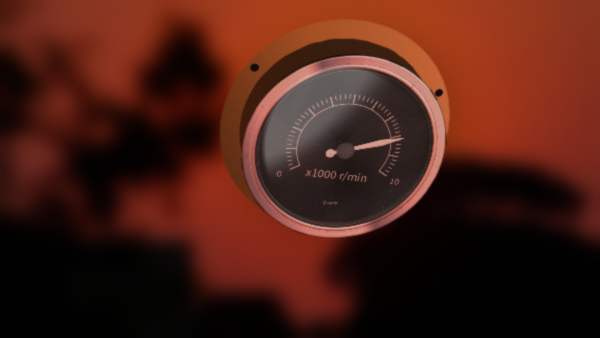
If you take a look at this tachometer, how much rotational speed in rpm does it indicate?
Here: 8000 rpm
